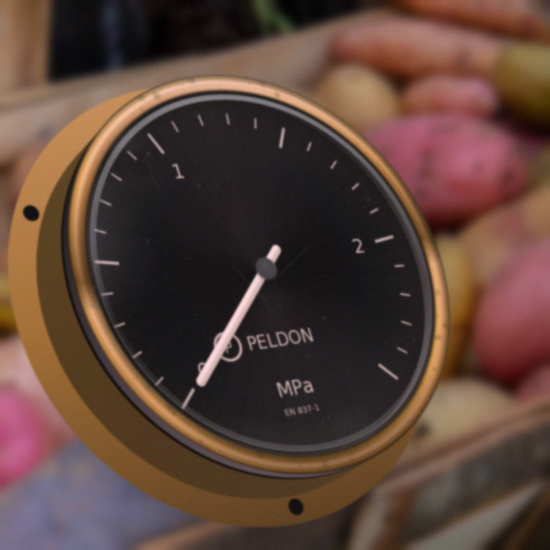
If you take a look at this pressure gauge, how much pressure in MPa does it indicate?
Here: 0 MPa
